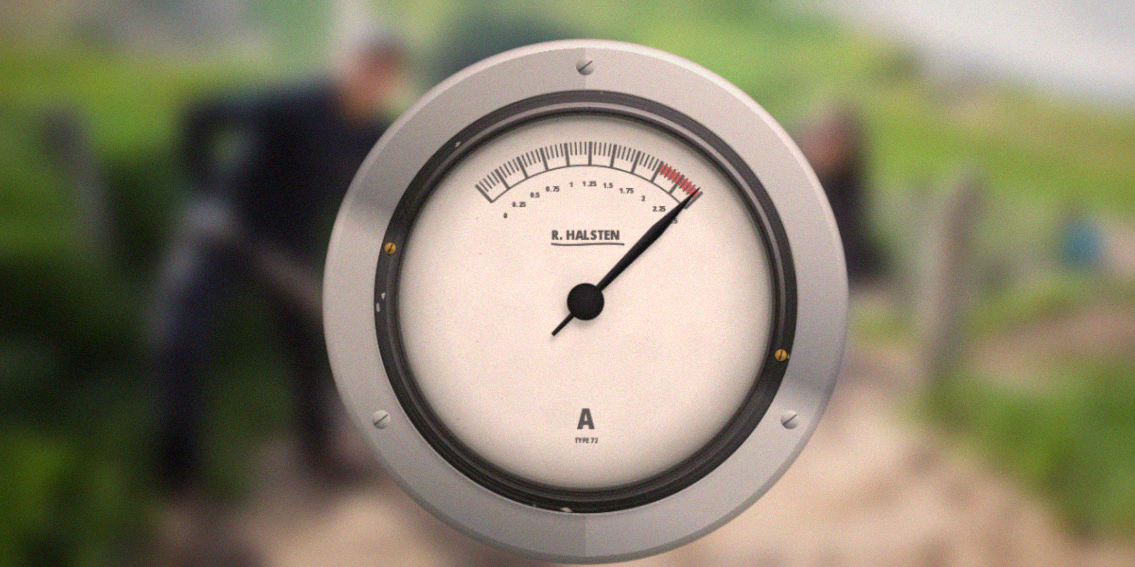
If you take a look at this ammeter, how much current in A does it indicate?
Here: 2.45 A
